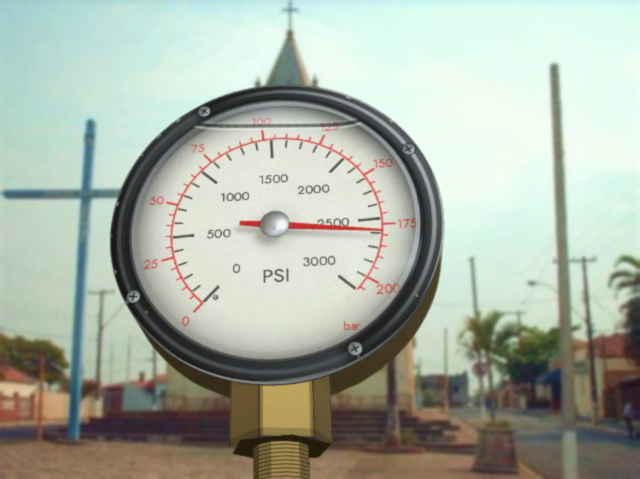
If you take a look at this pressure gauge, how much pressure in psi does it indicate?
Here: 2600 psi
